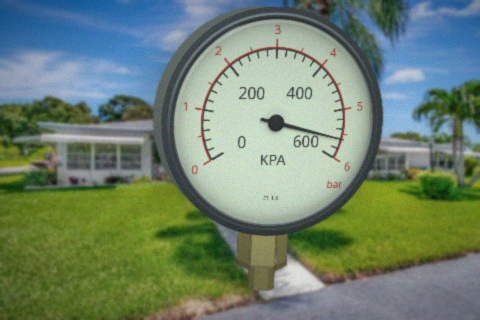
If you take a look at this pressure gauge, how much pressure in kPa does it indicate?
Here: 560 kPa
